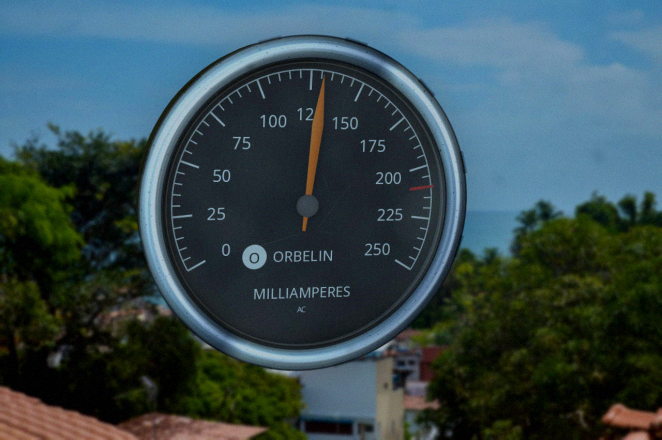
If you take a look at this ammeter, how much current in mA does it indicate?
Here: 130 mA
